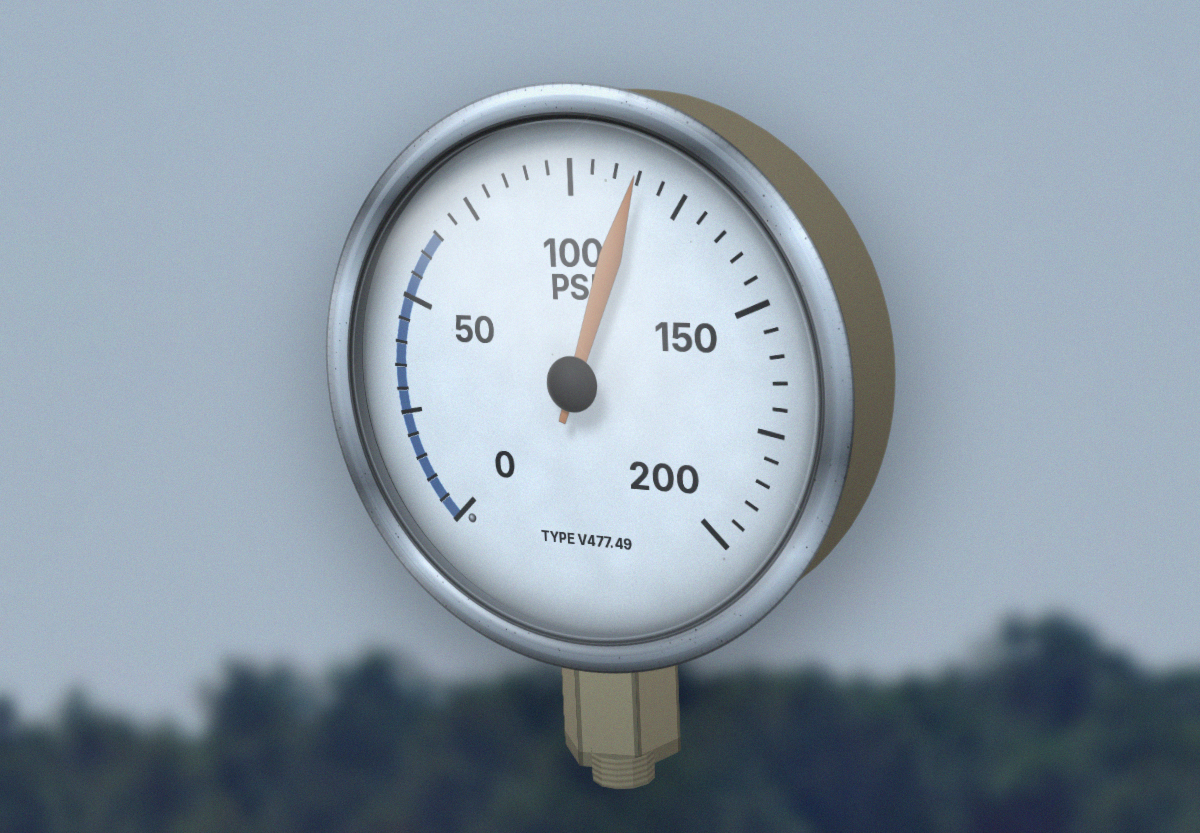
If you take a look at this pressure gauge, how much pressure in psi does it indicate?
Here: 115 psi
